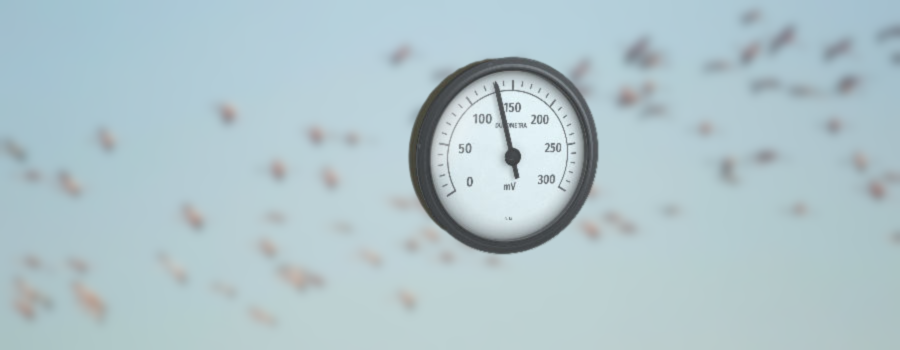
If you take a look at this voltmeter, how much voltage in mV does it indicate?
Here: 130 mV
